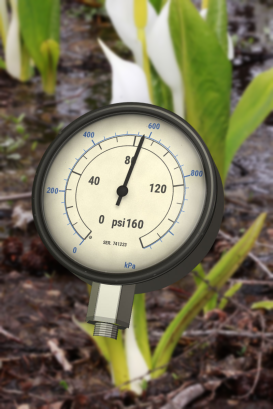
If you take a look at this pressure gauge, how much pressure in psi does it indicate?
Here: 85 psi
